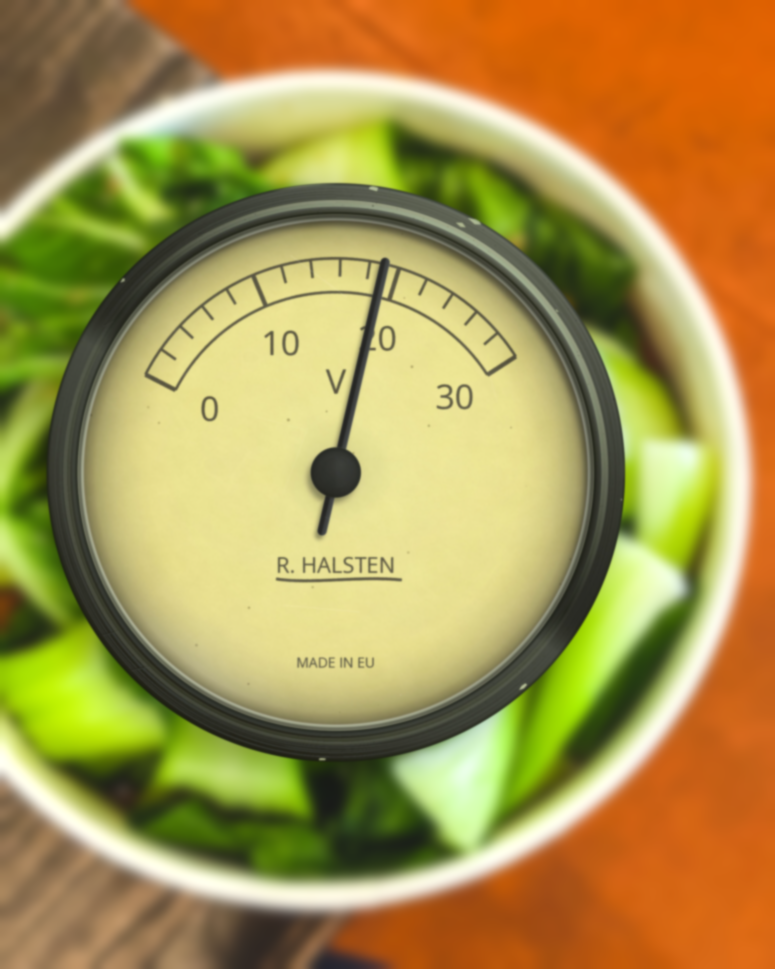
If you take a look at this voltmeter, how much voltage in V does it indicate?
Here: 19 V
